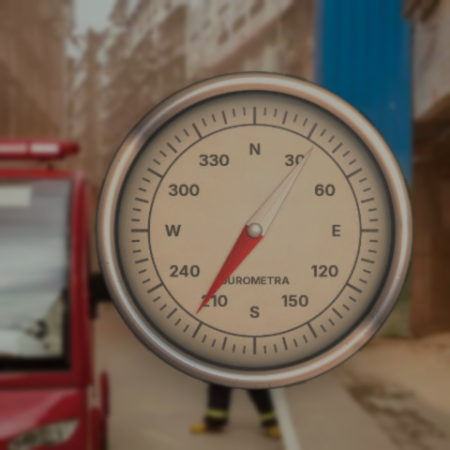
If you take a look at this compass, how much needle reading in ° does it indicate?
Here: 215 °
